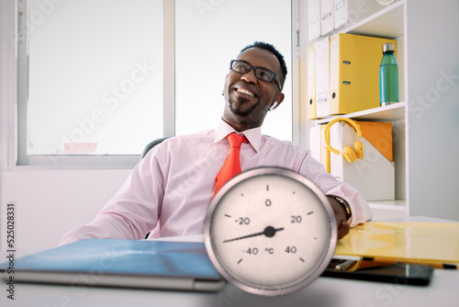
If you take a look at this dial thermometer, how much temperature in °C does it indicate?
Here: -30 °C
